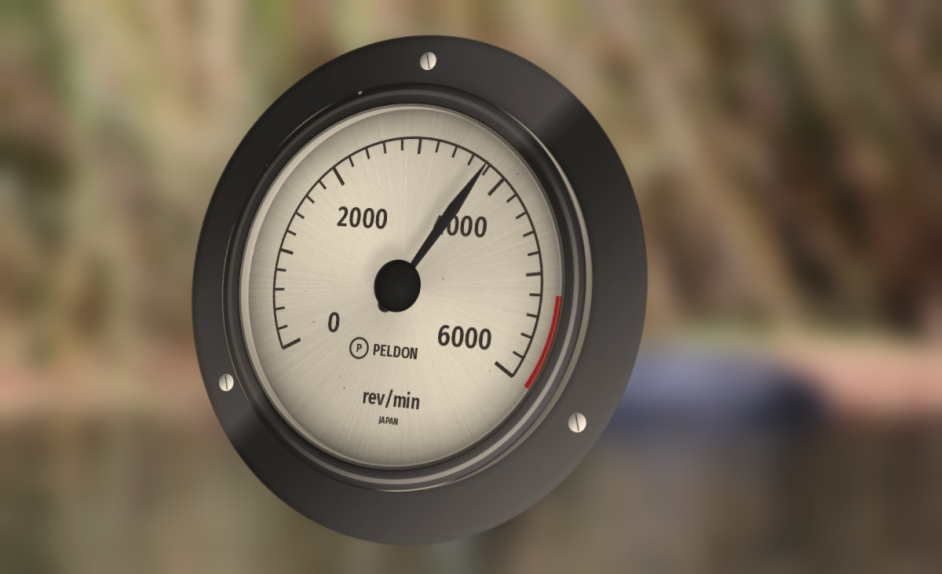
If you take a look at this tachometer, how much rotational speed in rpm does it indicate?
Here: 3800 rpm
